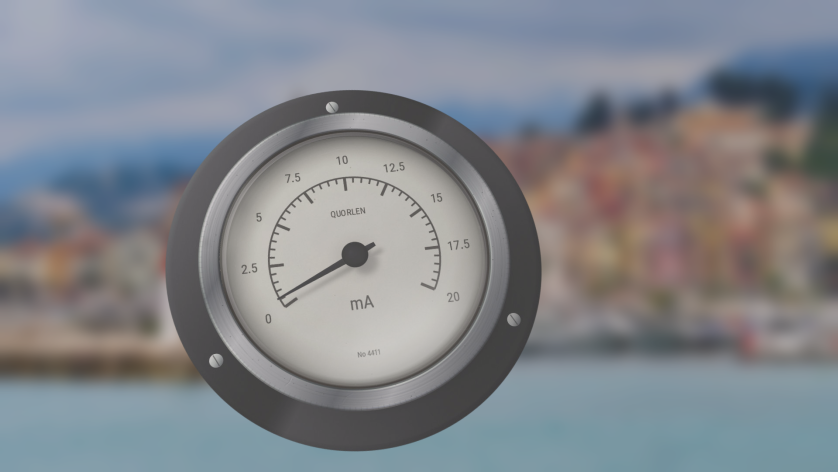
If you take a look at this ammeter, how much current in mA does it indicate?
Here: 0.5 mA
